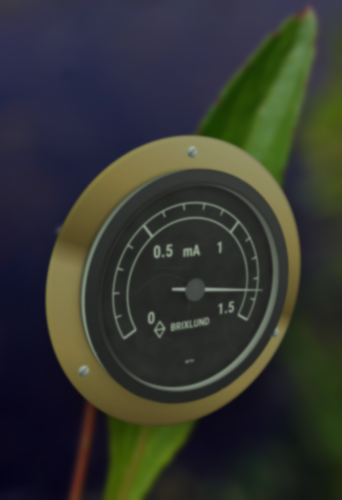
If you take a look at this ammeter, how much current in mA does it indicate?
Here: 1.35 mA
